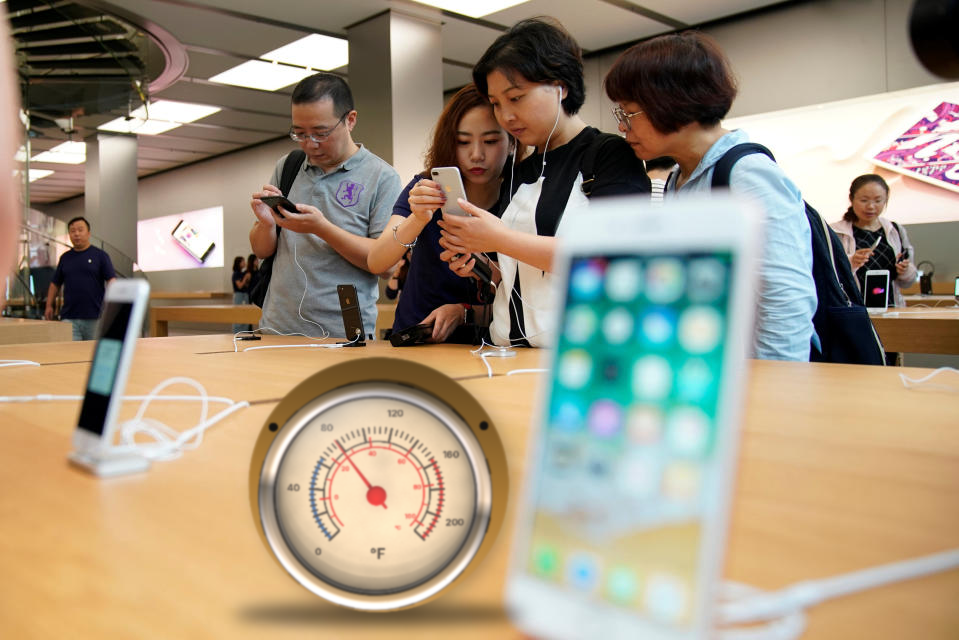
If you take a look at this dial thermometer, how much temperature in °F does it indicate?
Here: 80 °F
